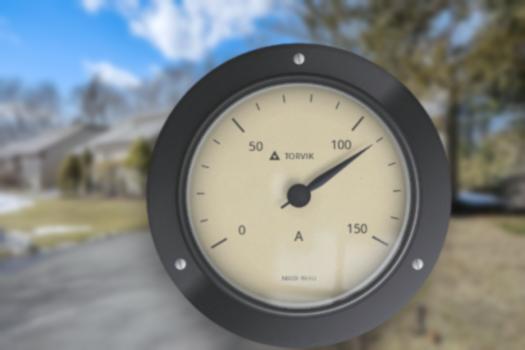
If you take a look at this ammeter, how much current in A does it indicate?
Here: 110 A
